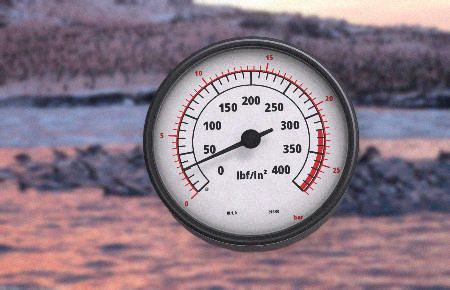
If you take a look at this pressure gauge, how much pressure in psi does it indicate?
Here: 30 psi
